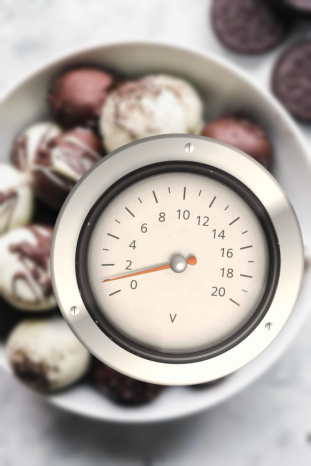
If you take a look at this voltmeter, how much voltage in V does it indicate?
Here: 1 V
